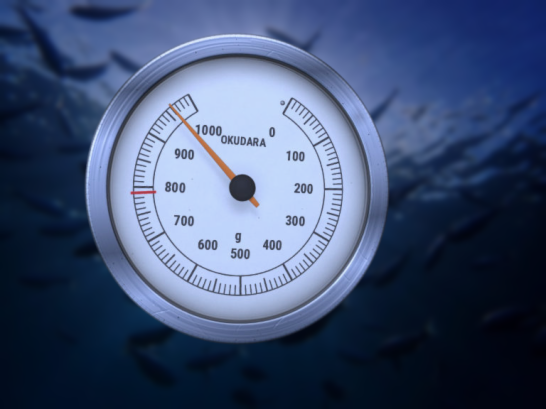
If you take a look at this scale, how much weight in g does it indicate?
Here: 960 g
